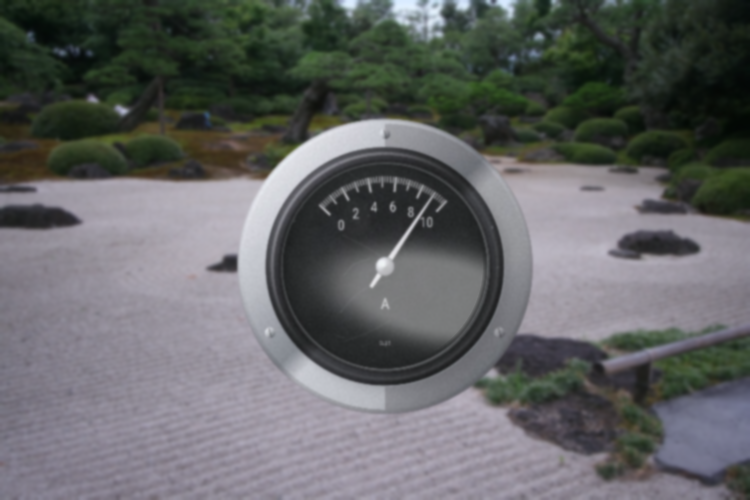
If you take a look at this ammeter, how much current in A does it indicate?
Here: 9 A
